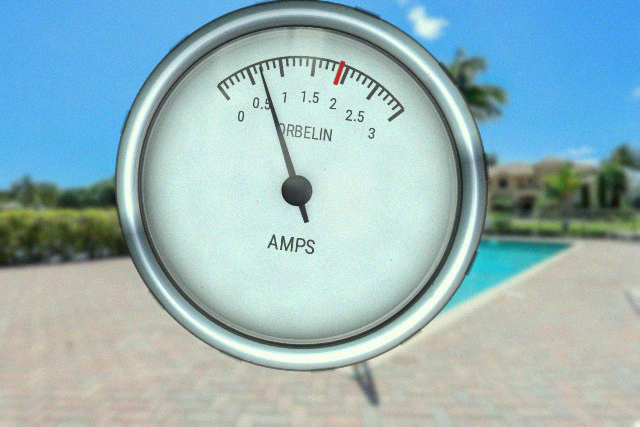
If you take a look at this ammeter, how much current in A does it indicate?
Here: 0.7 A
